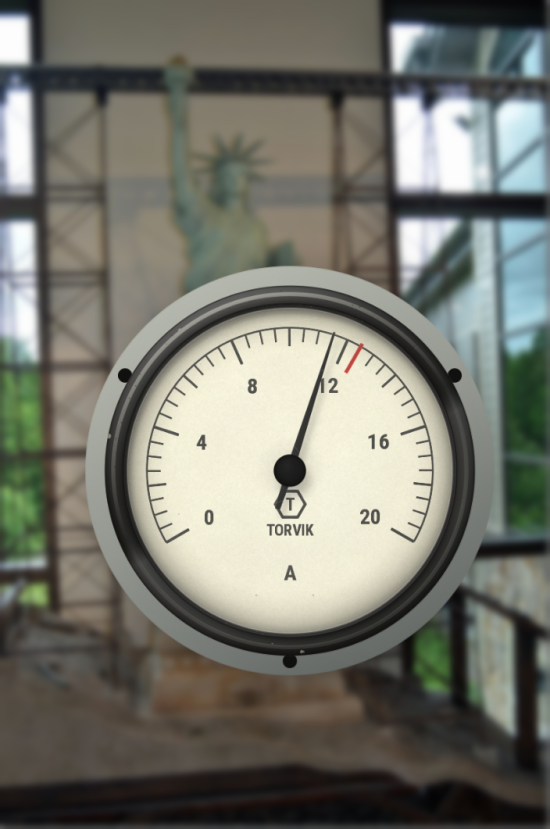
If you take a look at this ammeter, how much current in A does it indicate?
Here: 11.5 A
